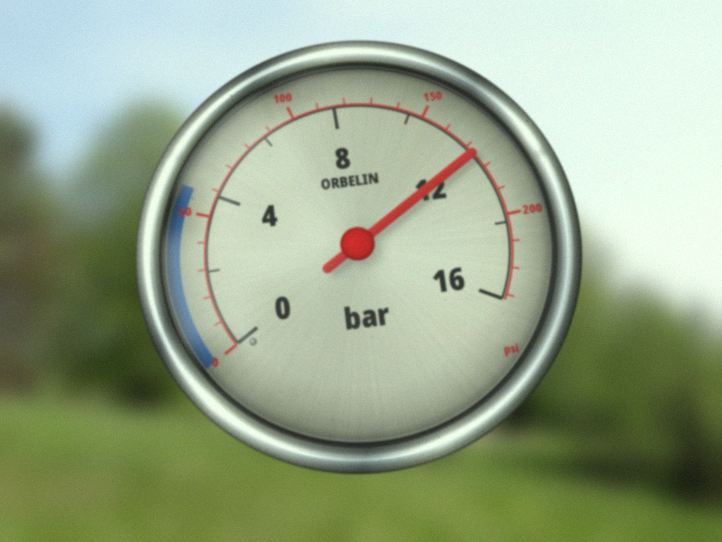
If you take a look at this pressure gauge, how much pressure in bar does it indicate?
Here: 12 bar
